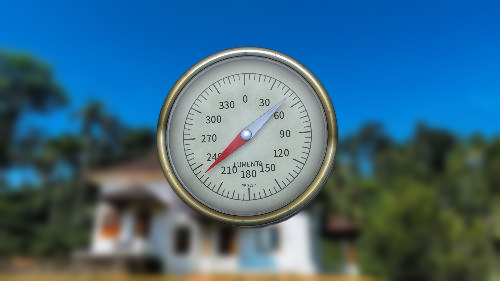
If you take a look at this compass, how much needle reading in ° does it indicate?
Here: 230 °
